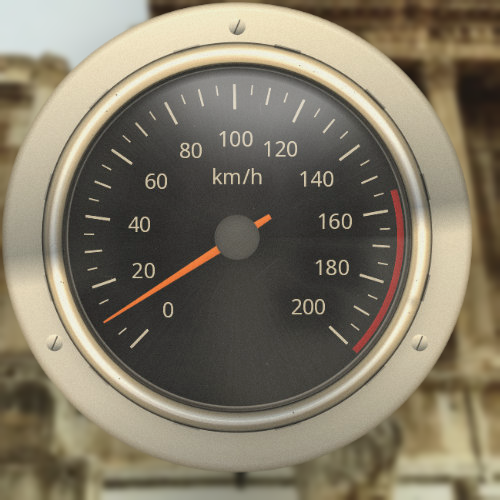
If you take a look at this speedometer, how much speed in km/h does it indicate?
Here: 10 km/h
